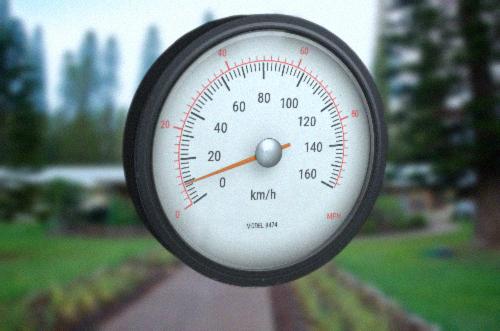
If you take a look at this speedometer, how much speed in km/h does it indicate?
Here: 10 km/h
